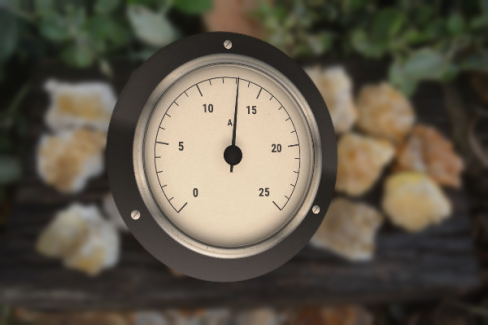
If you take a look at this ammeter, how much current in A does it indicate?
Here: 13 A
